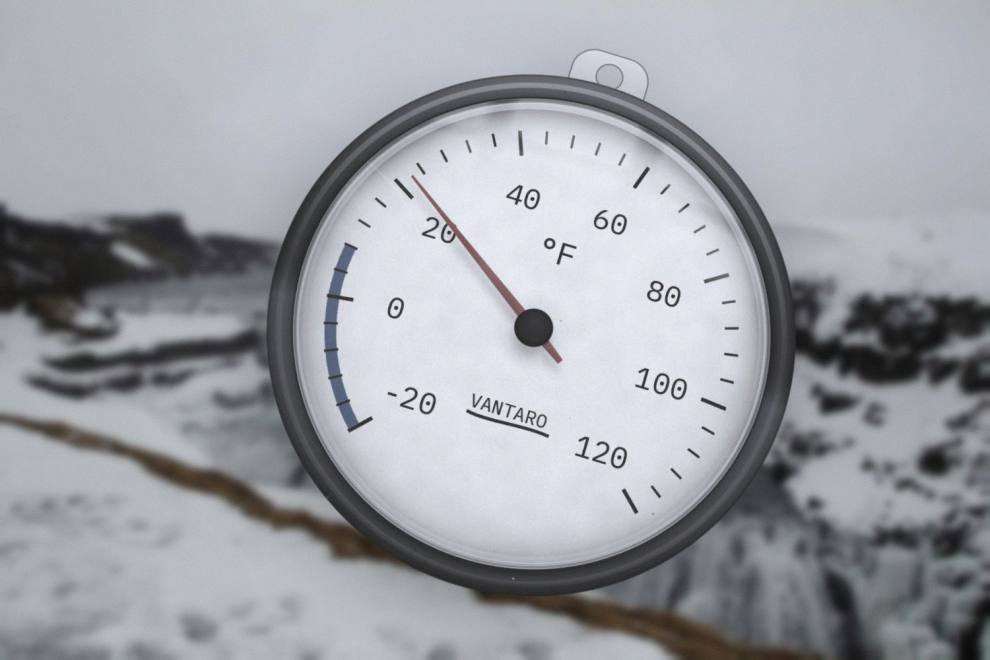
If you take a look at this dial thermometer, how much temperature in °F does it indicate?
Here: 22 °F
